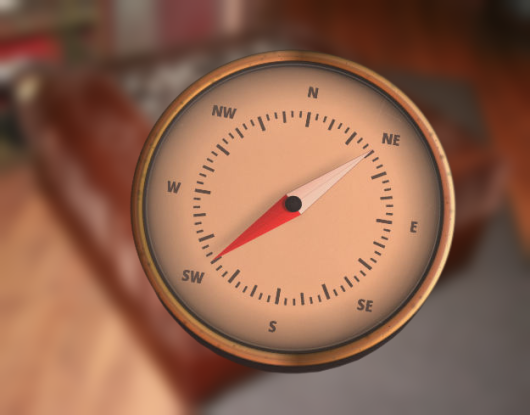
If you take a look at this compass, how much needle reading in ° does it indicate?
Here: 225 °
